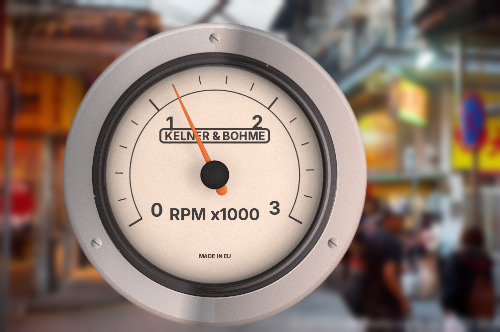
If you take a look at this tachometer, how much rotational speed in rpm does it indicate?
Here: 1200 rpm
